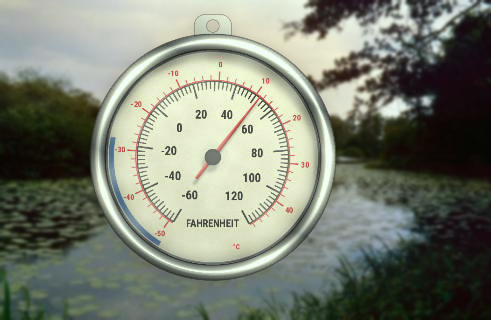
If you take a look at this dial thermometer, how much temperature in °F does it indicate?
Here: 52 °F
